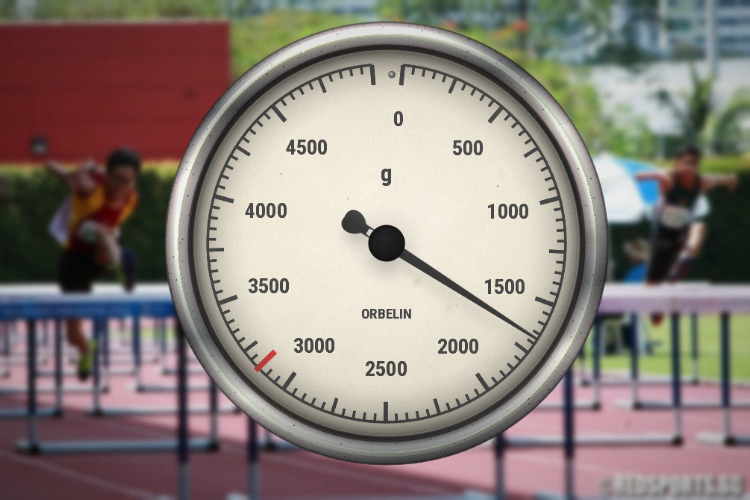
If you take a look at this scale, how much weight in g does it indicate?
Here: 1675 g
